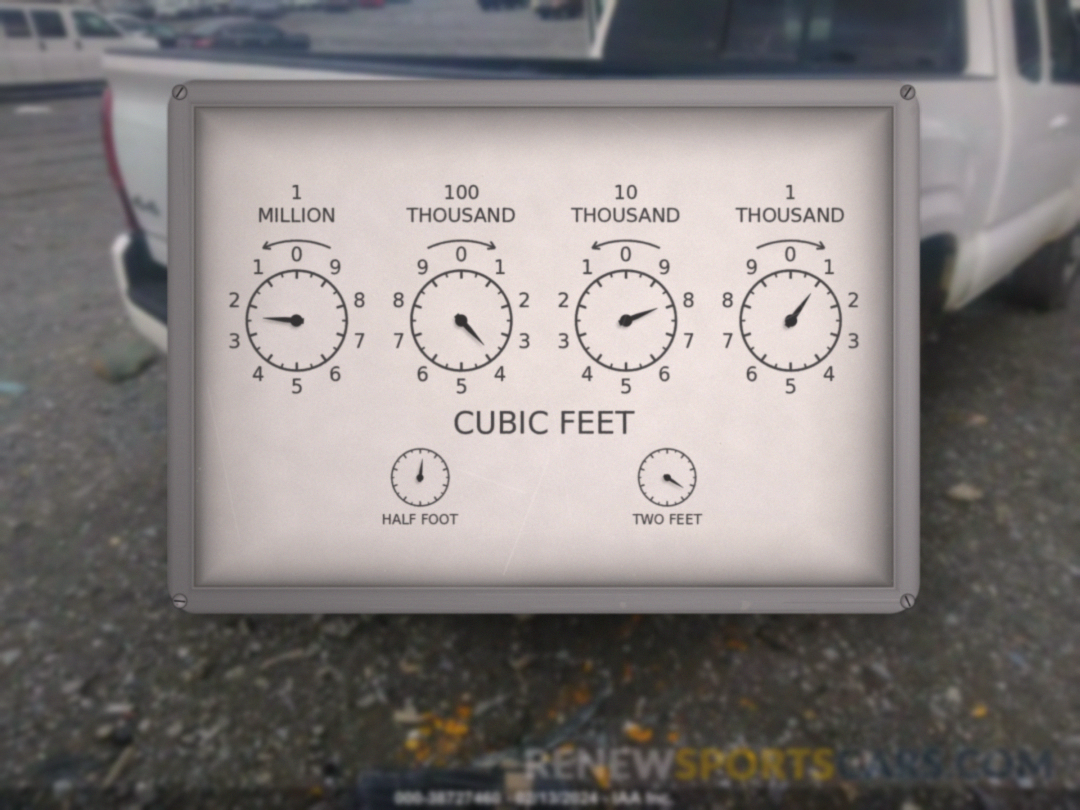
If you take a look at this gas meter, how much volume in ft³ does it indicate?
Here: 238100 ft³
